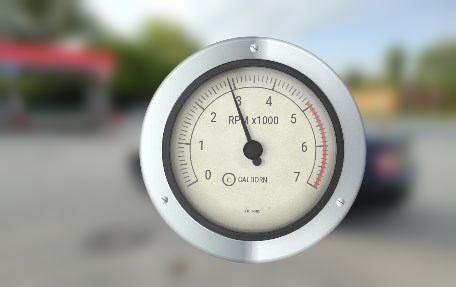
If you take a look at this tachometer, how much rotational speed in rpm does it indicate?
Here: 2900 rpm
